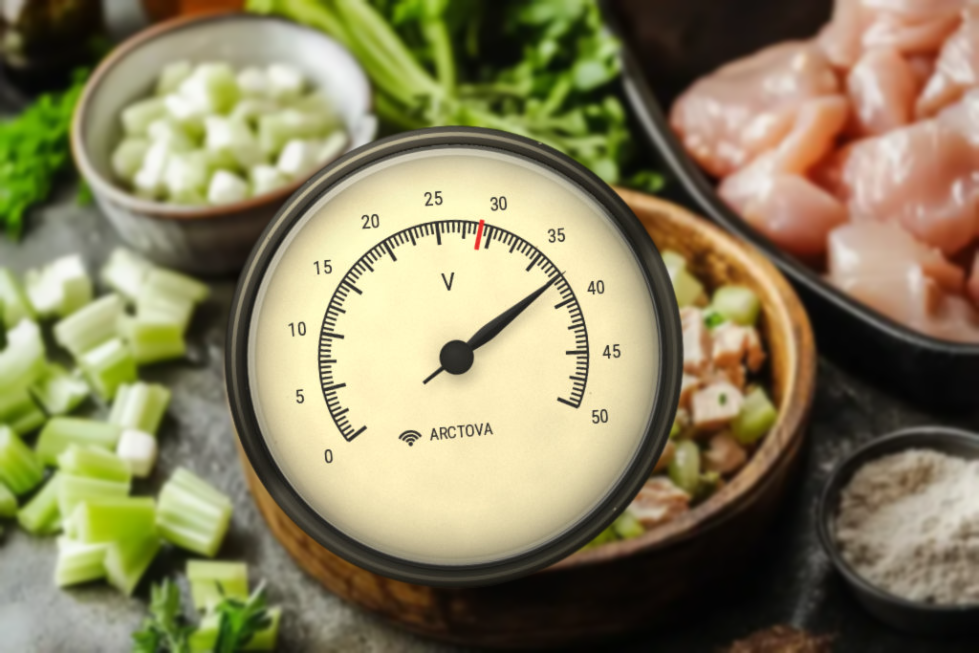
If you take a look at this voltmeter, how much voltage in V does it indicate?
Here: 37.5 V
